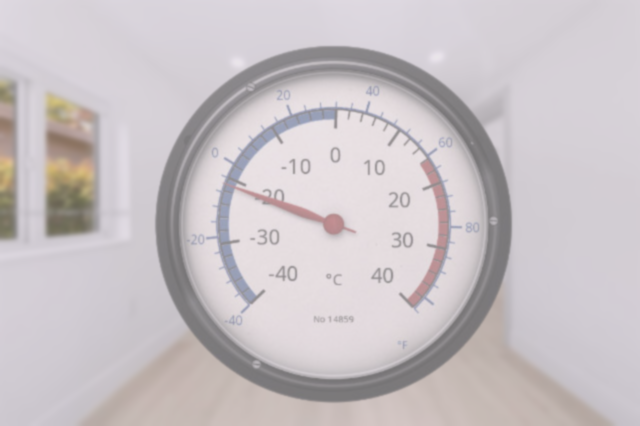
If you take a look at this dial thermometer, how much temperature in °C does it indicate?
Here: -21 °C
